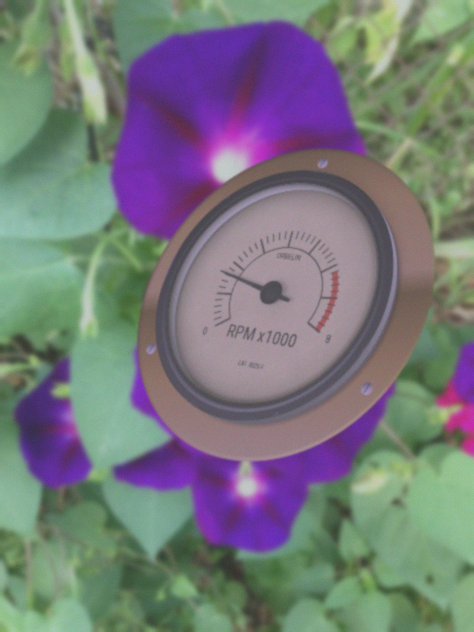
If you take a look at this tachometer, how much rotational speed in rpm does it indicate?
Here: 1600 rpm
